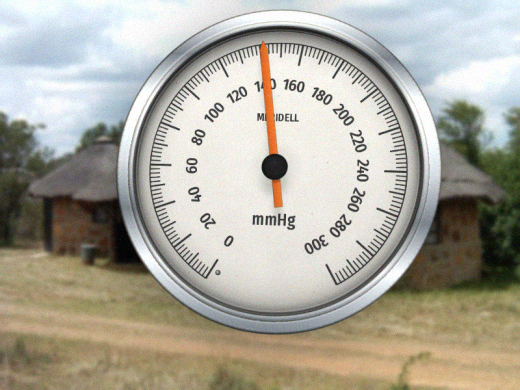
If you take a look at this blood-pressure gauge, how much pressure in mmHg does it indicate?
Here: 142 mmHg
